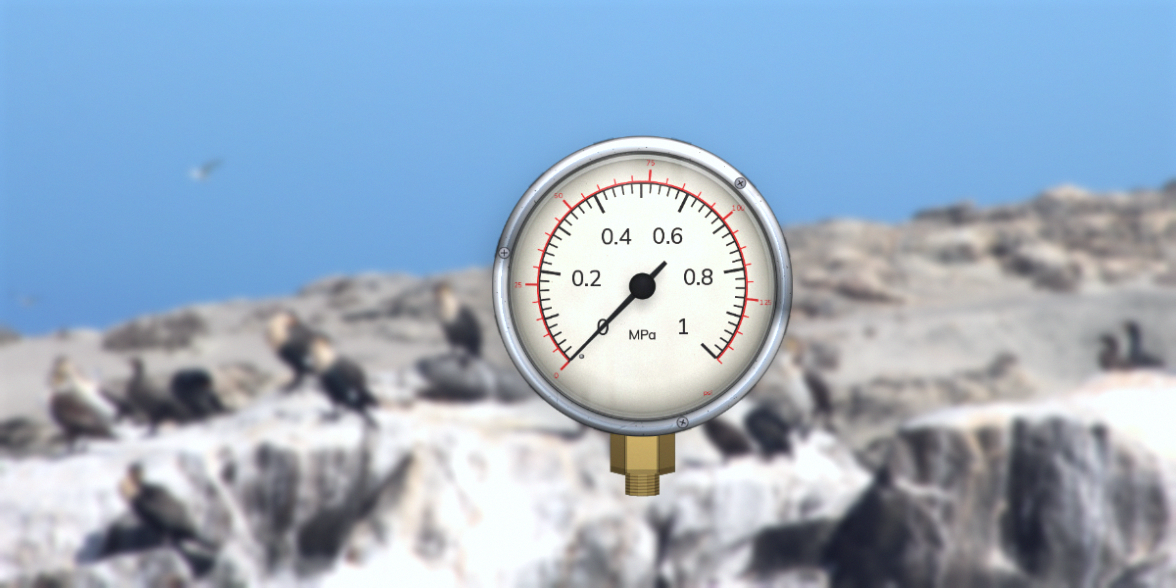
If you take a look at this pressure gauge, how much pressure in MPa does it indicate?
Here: 0 MPa
